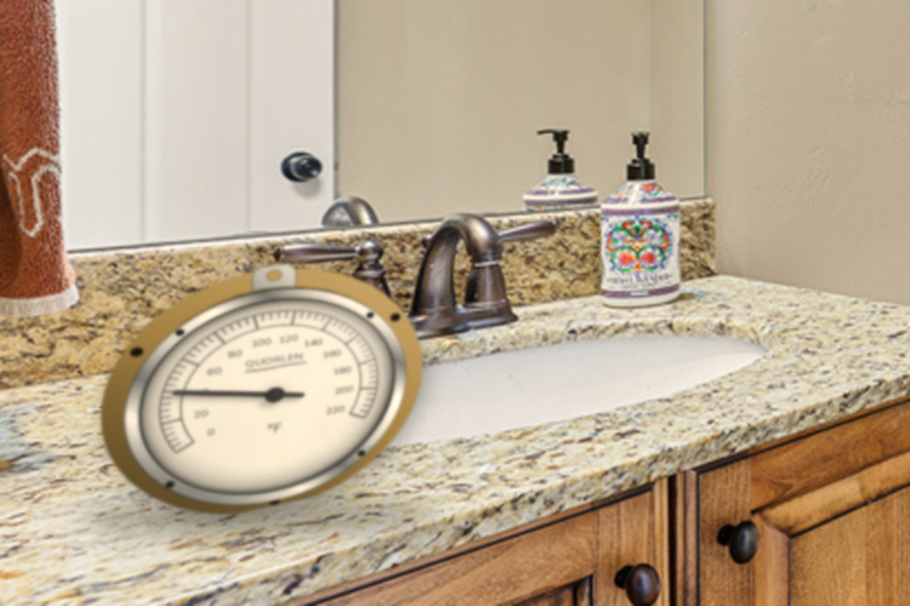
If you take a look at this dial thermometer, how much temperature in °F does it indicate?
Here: 40 °F
